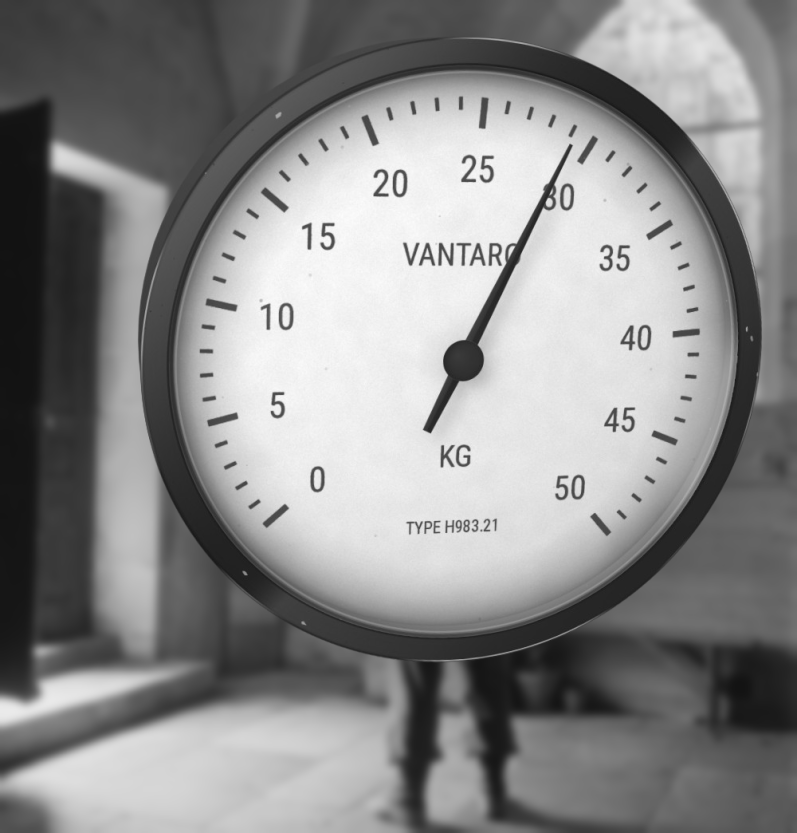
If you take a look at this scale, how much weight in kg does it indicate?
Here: 29 kg
